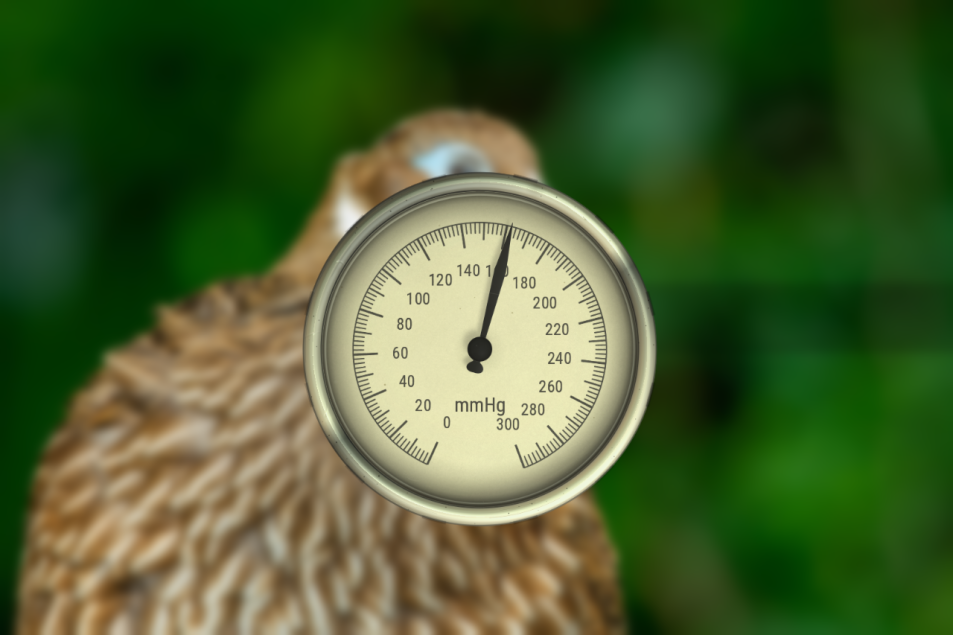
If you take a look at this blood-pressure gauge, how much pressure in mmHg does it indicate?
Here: 162 mmHg
